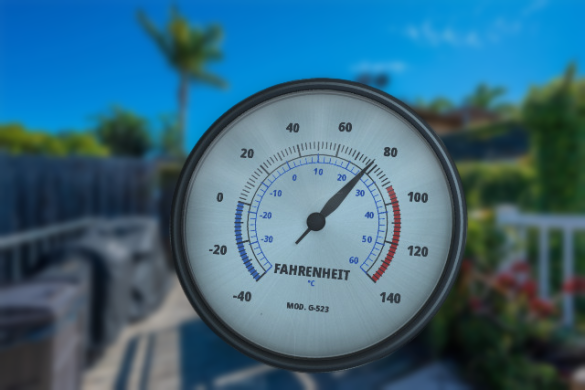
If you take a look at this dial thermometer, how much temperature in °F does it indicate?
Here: 78 °F
